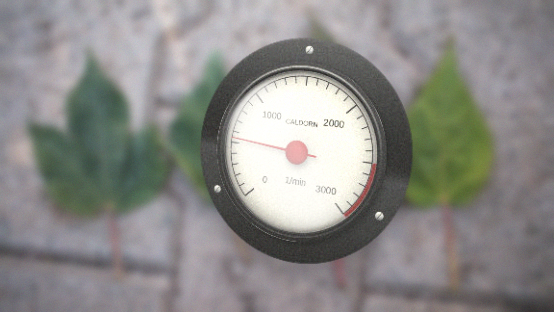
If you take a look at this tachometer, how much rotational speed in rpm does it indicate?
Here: 550 rpm
